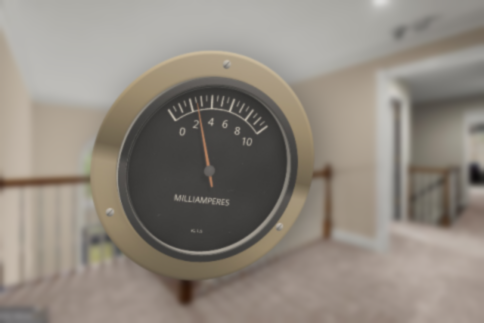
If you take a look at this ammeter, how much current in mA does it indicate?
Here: 2.5 mA
